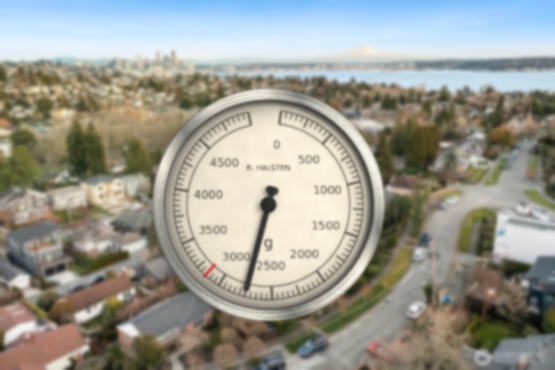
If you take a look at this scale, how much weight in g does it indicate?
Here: 2750 g
